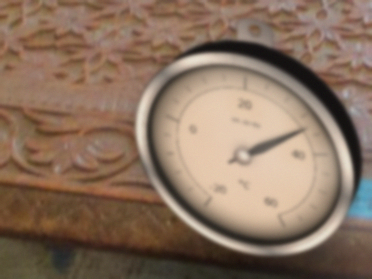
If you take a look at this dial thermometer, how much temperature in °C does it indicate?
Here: 34 °C
